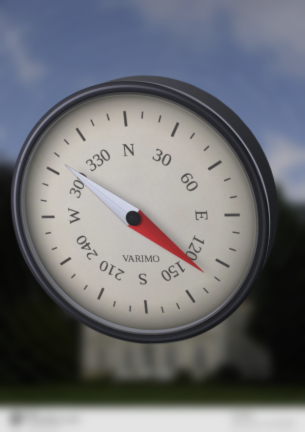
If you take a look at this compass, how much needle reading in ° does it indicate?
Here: 130 °
